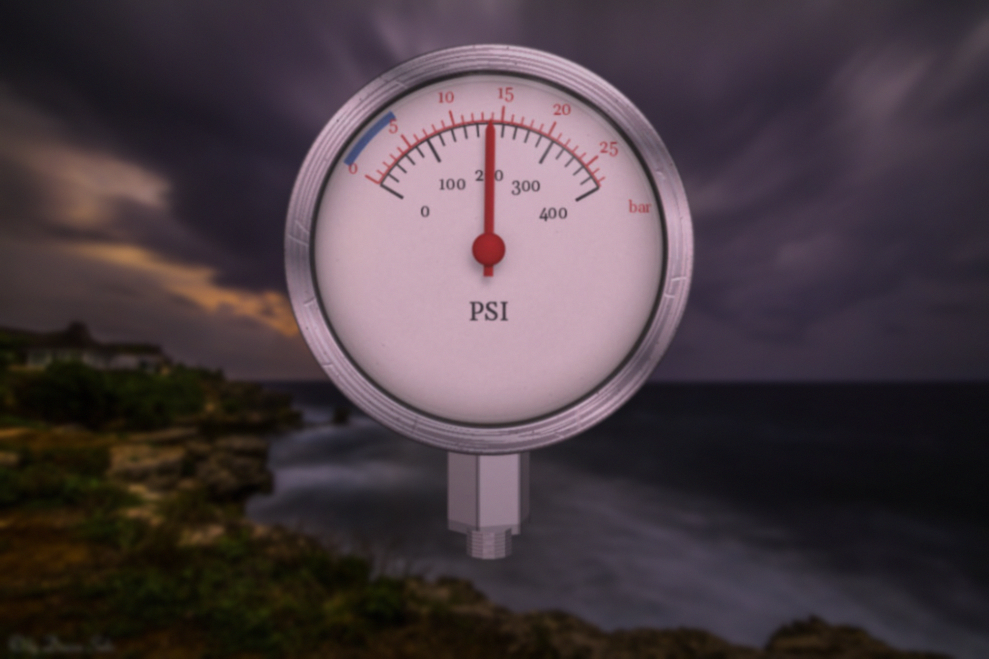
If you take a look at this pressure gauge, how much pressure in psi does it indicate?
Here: 200 psi
